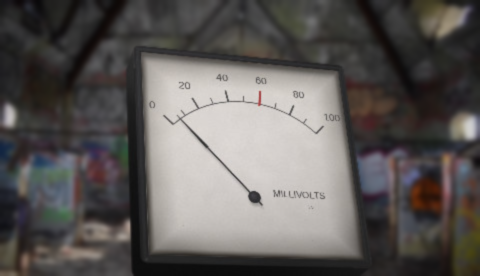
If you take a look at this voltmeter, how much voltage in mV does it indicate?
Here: 5 mV
